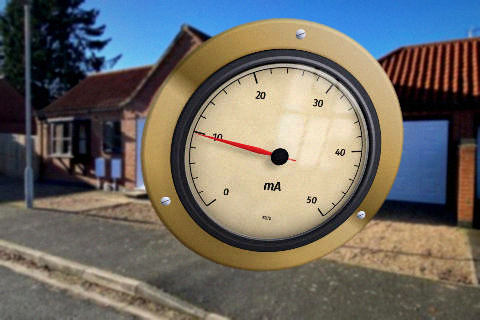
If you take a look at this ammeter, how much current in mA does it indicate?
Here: 10 mA
